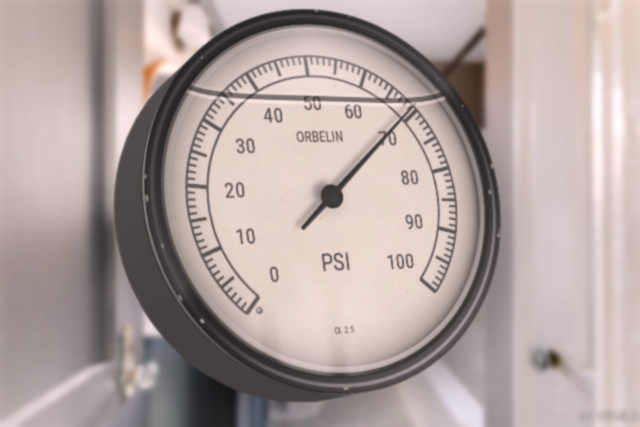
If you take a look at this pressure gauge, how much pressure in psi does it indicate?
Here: 69 psi
